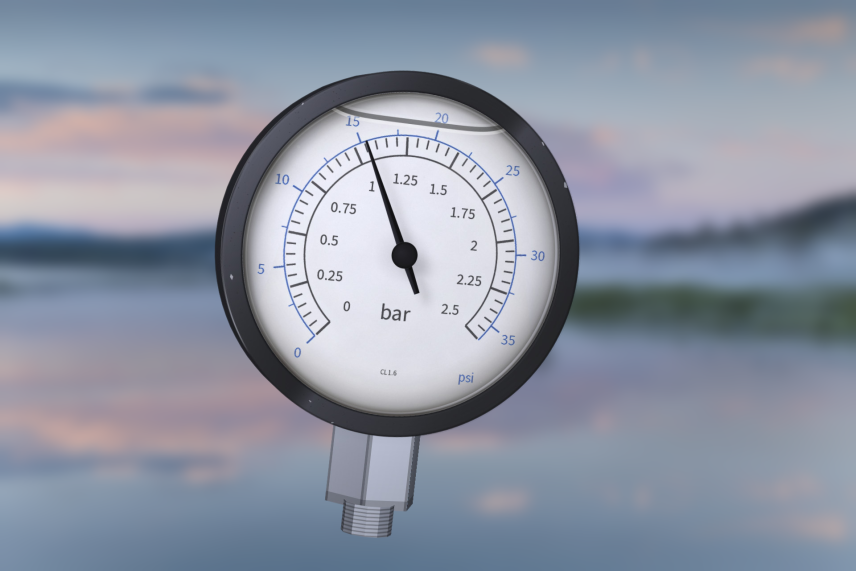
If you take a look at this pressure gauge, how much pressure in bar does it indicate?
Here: 1.05 bar
